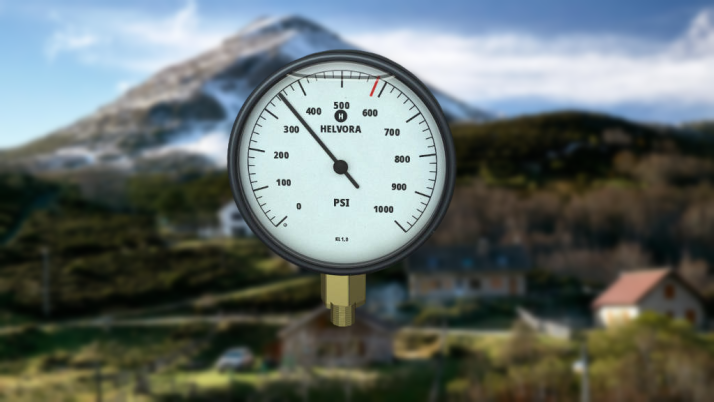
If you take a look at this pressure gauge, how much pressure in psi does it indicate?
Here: 350 psi
